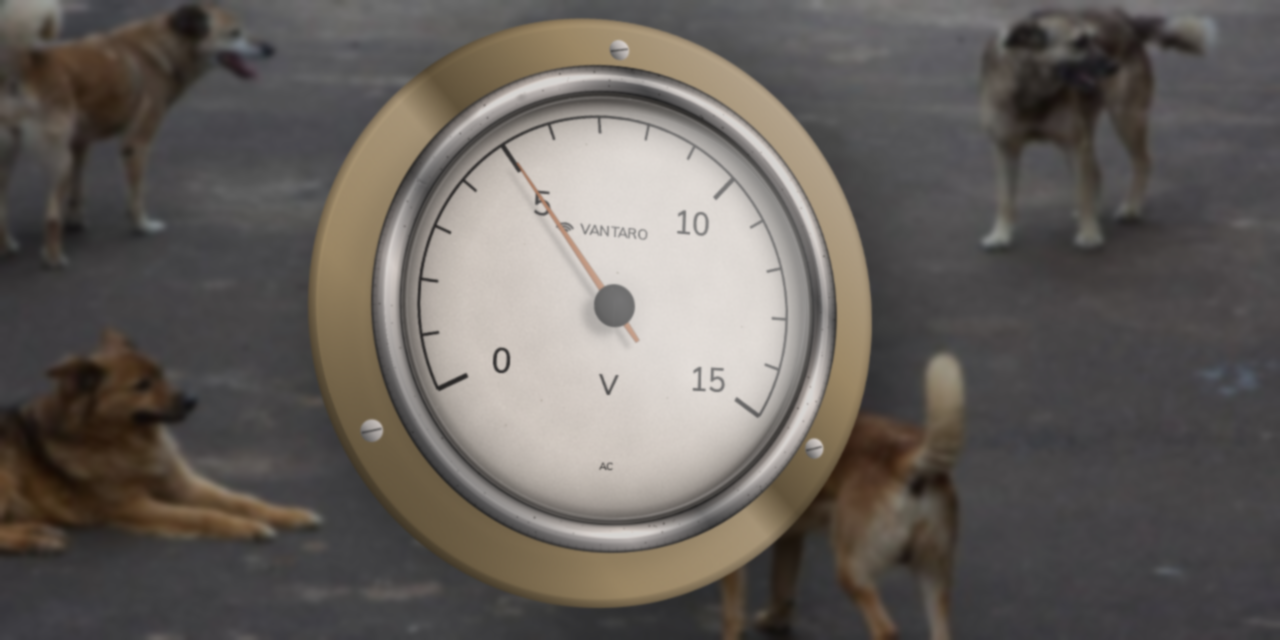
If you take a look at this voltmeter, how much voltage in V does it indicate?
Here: 5 V
